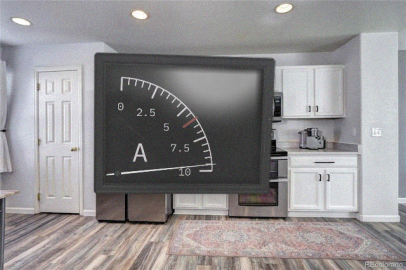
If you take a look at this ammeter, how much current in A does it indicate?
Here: 9.5 A
